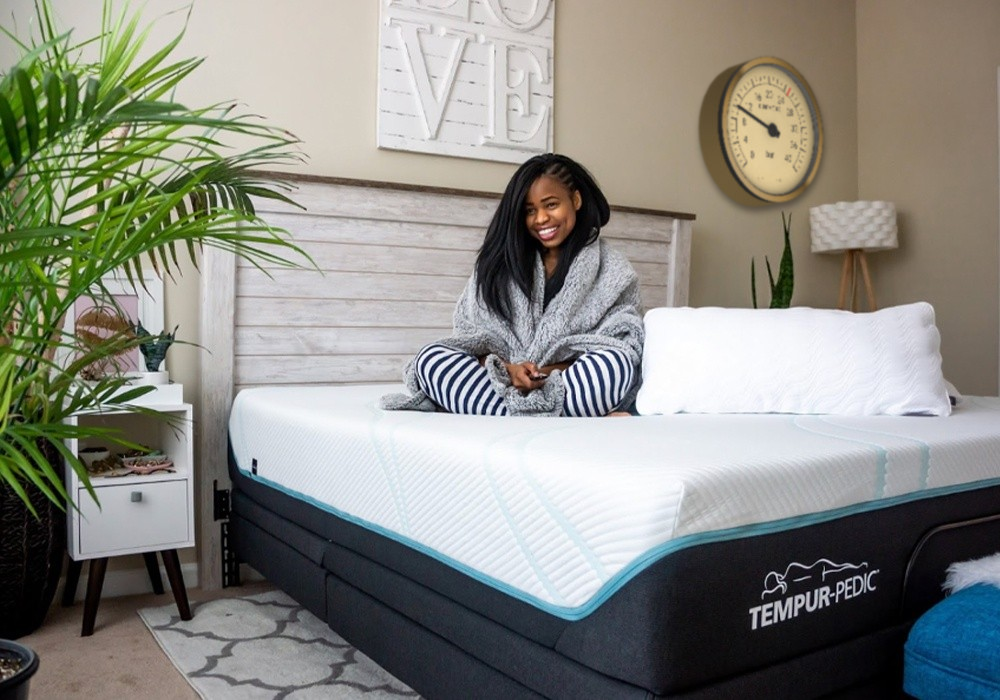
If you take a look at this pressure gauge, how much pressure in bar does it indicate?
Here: 10 bar
